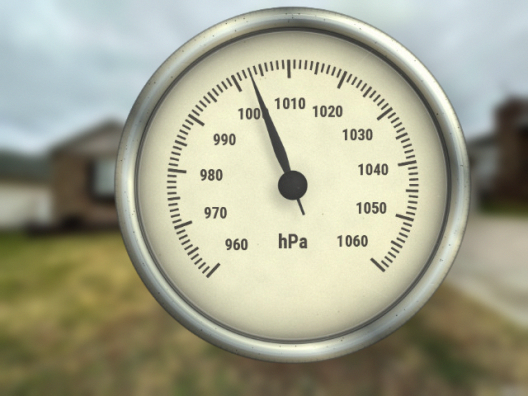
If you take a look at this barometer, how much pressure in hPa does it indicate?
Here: 1003 hPa
